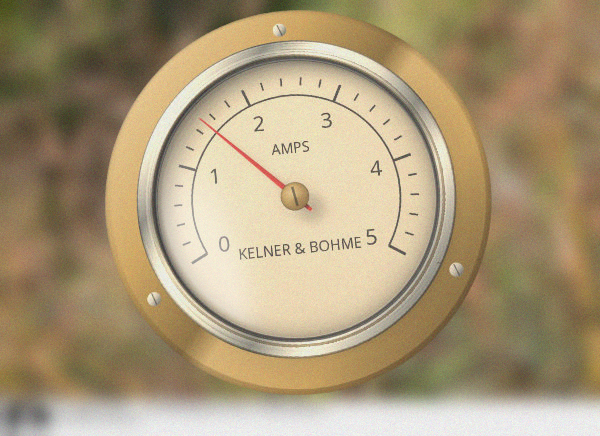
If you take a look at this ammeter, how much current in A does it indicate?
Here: 1.5 A
